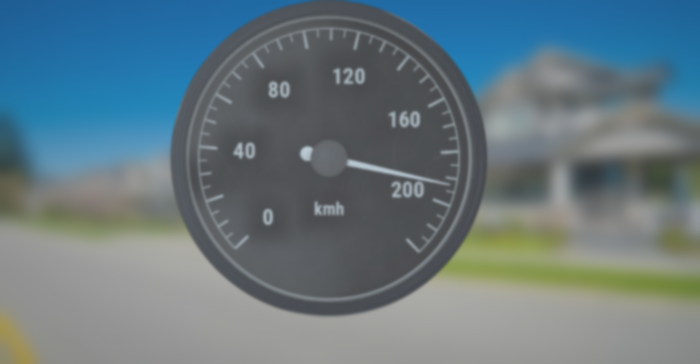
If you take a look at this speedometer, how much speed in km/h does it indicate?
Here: 192.5 km/h
